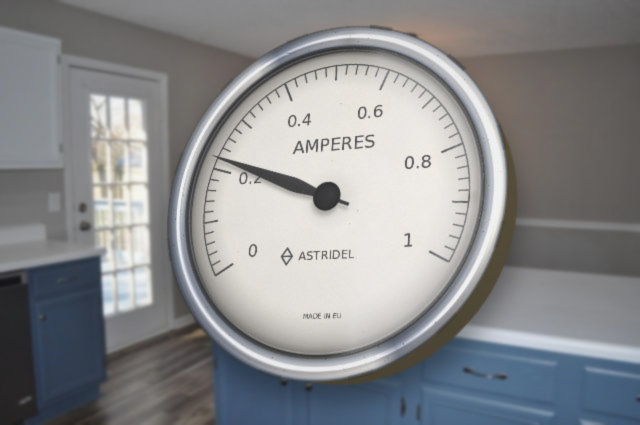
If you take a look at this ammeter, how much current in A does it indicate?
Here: 0.22 A
